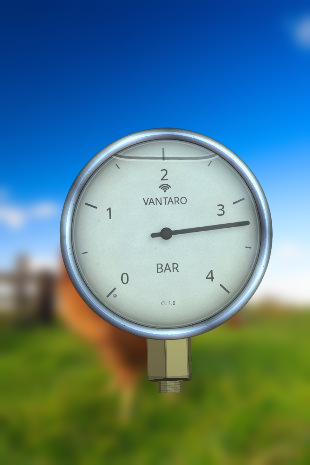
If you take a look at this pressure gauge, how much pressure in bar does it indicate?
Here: 3.25 bar
